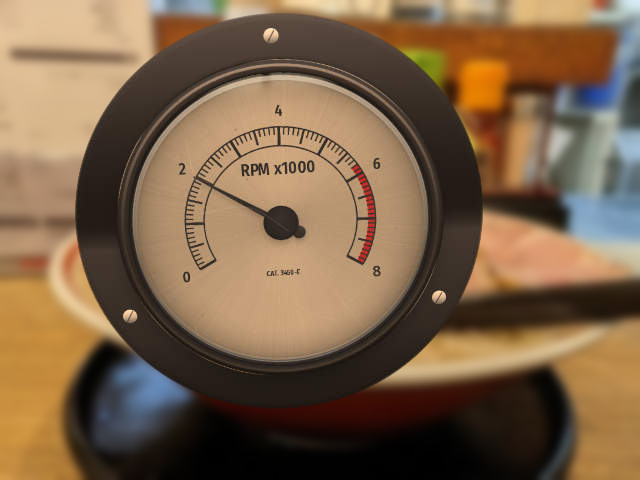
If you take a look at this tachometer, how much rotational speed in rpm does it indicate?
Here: 2000 rpm
